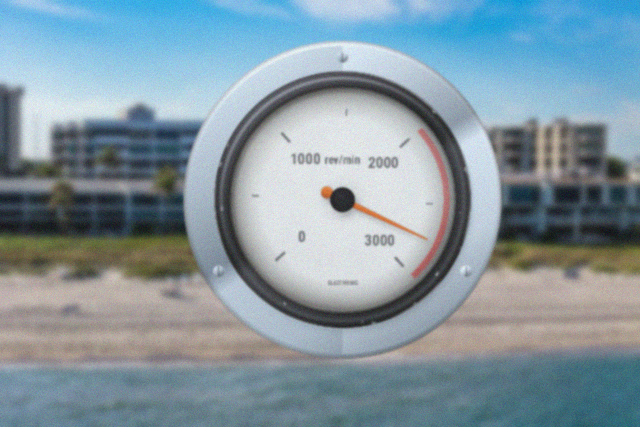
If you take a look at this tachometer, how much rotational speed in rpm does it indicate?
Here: 2750 rpm
